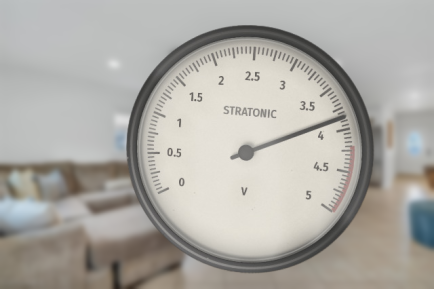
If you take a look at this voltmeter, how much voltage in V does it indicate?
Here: 3.85 V
